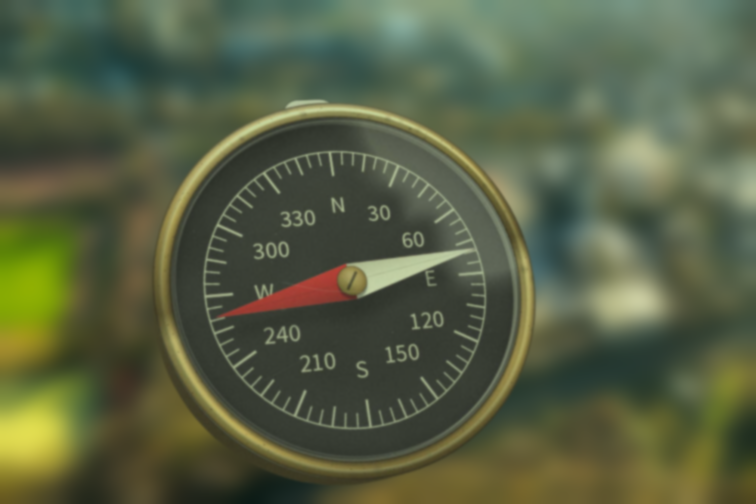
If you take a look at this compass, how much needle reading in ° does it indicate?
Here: 260 °
